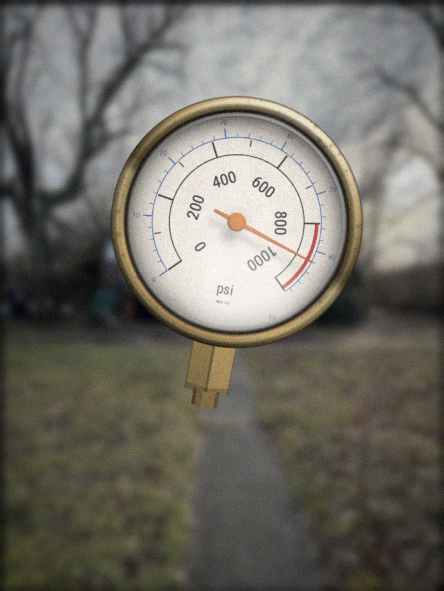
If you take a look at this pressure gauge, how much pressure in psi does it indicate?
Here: 900 psi
